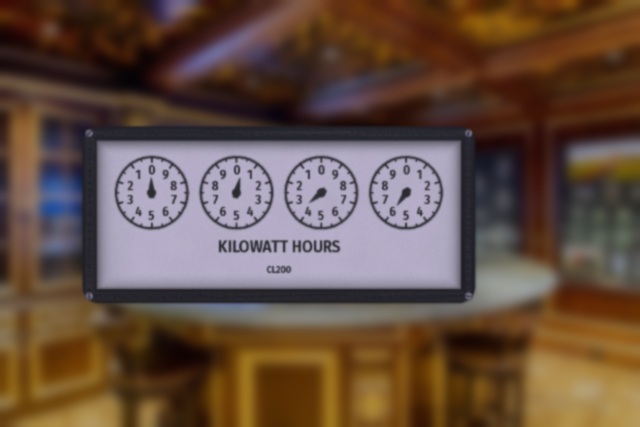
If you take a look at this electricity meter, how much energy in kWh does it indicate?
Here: 36 kWh
